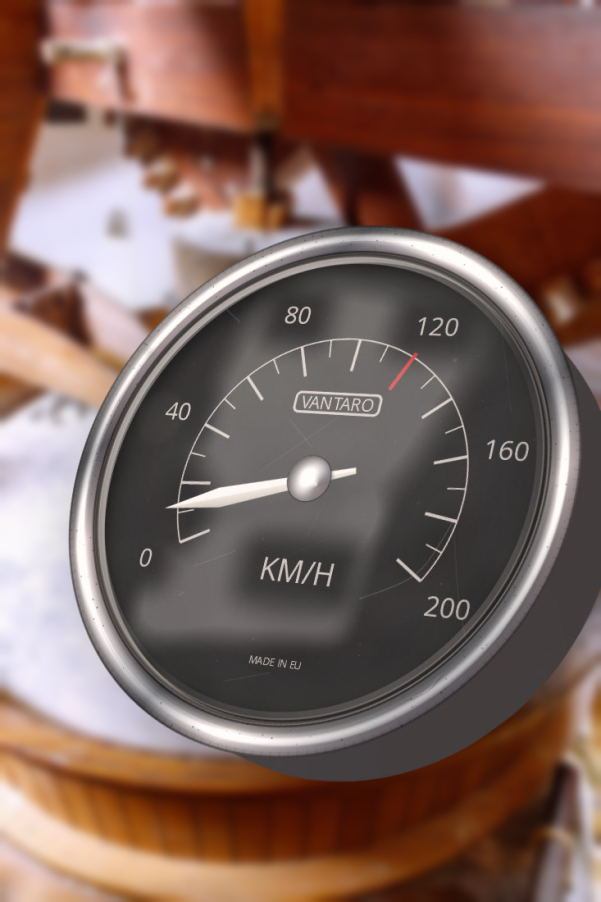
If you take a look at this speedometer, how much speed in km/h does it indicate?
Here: 10 km/h
